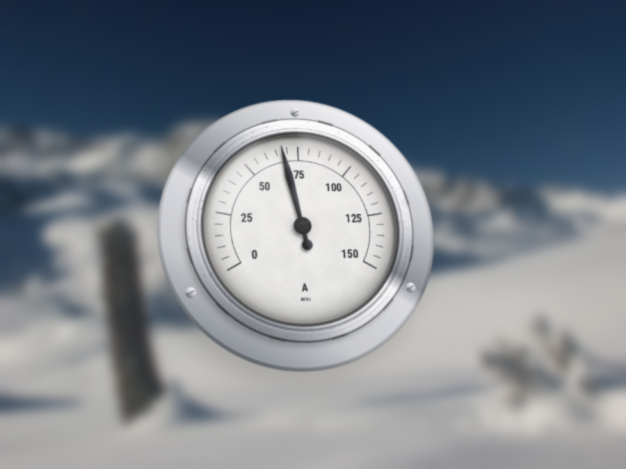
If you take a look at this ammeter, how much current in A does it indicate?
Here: 67.5 A
